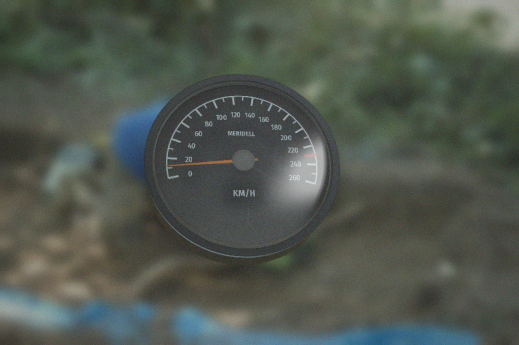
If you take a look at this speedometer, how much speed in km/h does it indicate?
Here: 10 km/h
